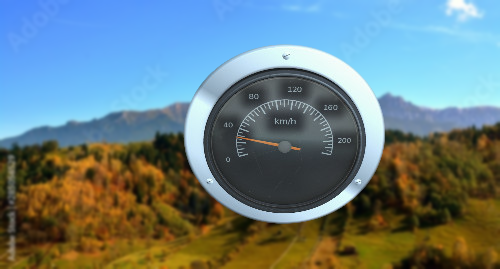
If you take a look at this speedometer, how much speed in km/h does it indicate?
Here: 30 km/h
